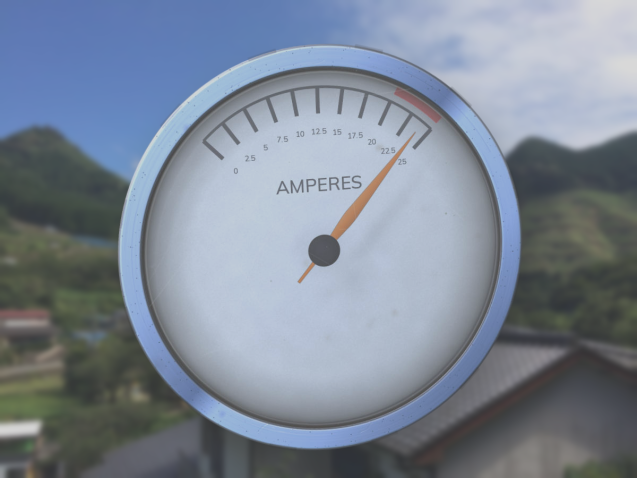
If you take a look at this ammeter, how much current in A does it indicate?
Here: 23.75 A
